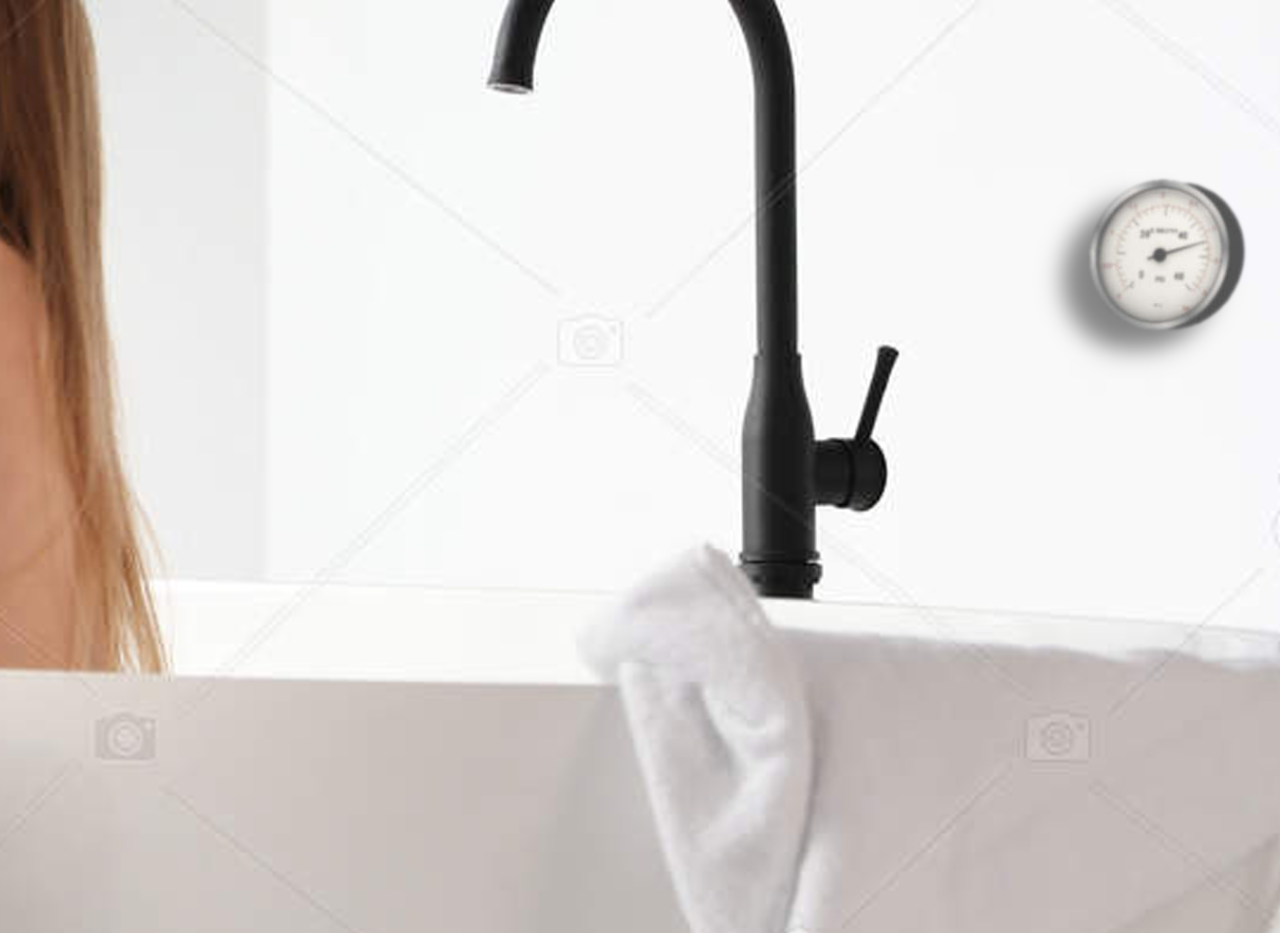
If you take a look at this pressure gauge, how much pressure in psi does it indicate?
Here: 46 psi
